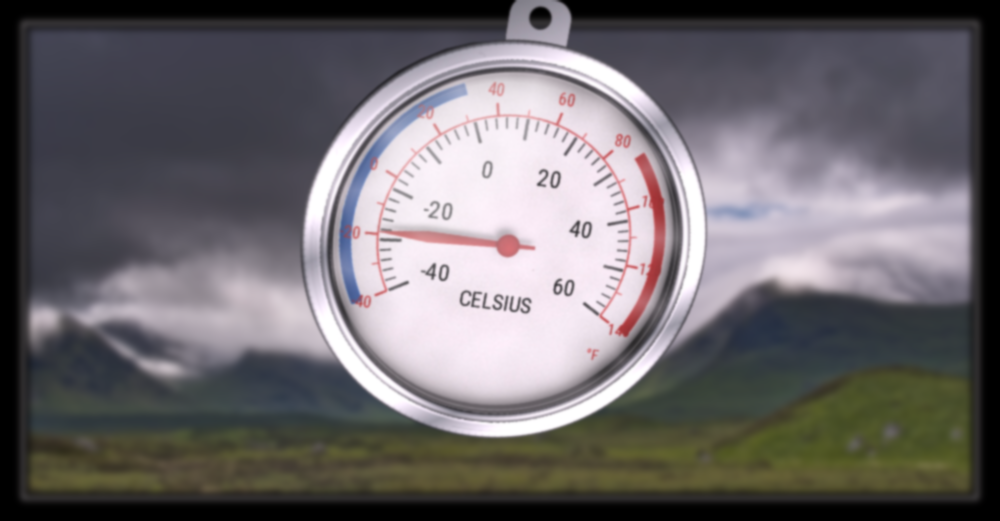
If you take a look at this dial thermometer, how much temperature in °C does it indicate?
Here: -28 °C
